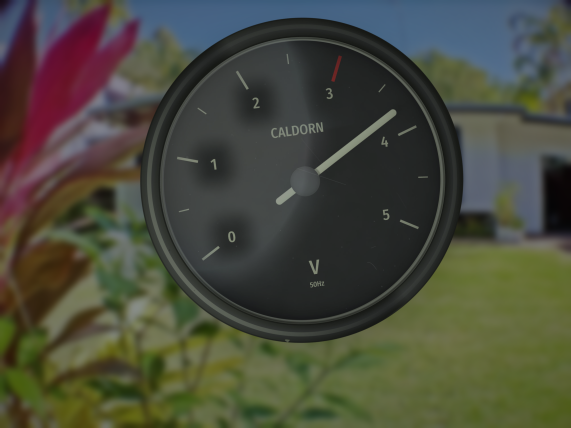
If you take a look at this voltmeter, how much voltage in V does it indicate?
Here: 3.75 V
